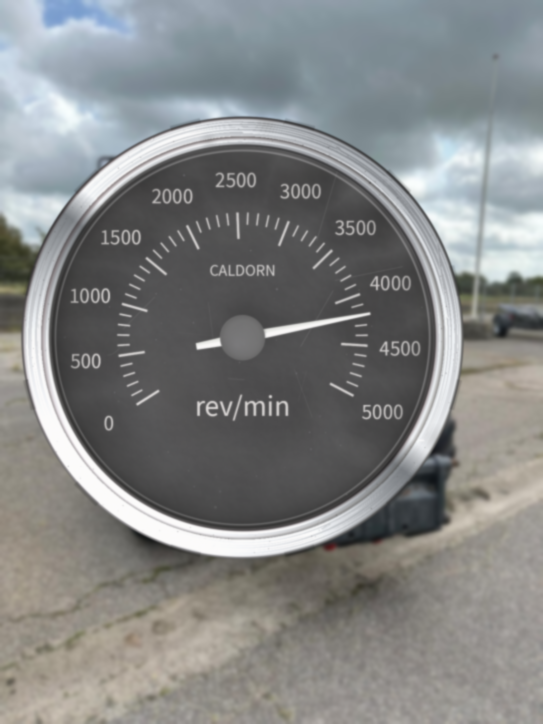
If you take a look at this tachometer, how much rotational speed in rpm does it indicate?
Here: 4200 rpm
